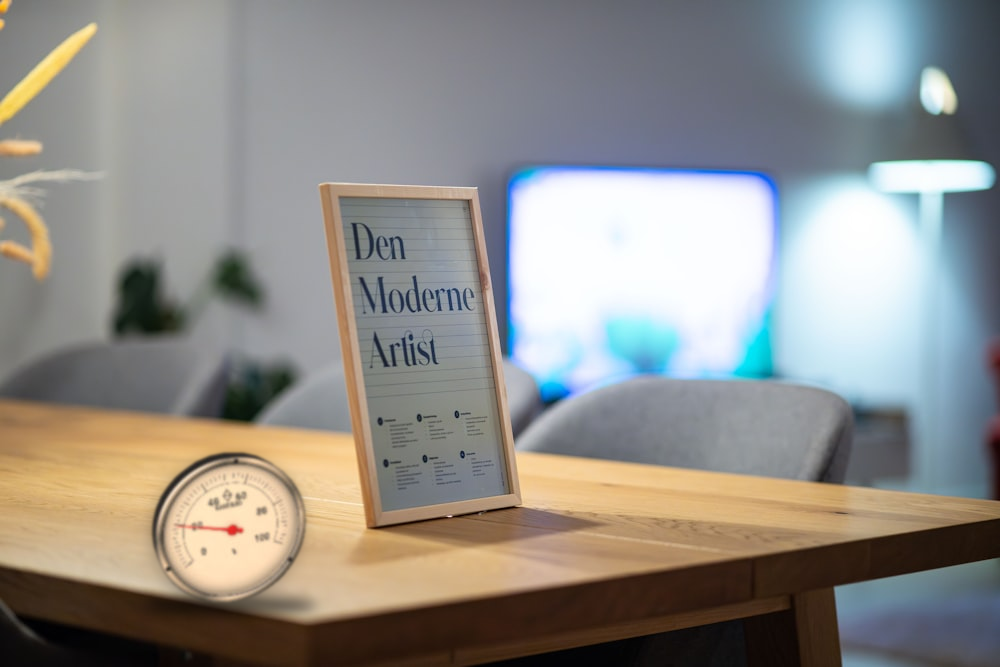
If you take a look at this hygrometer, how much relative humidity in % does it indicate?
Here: 20 %
